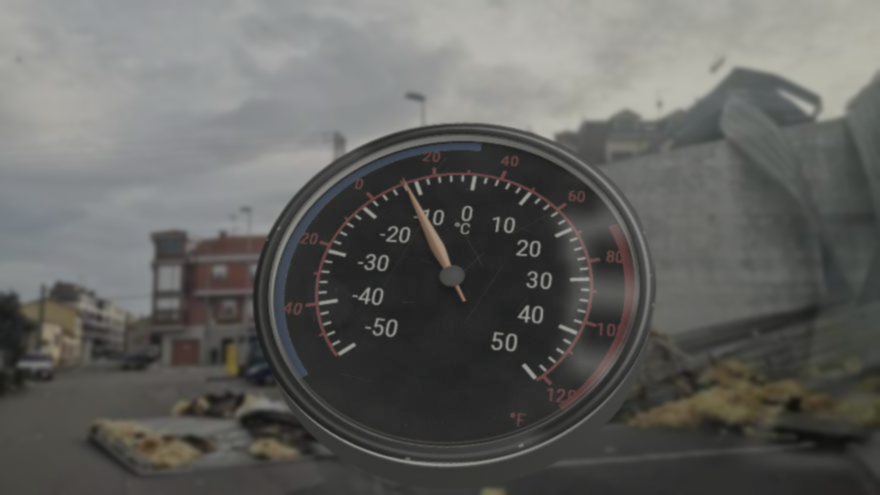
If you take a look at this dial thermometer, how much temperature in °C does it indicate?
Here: -12 °C
